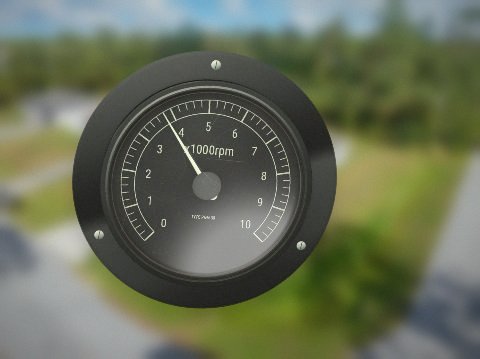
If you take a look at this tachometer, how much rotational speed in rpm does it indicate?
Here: 3800 rpm
